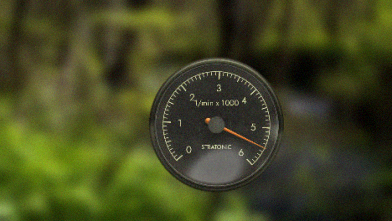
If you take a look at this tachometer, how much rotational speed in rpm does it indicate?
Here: 5500 rpm
